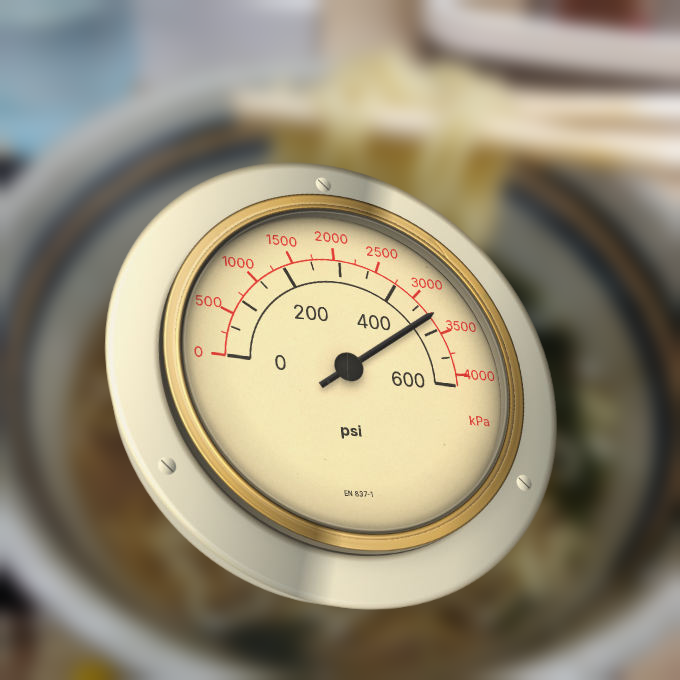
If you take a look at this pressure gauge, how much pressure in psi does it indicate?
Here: 475 psi
